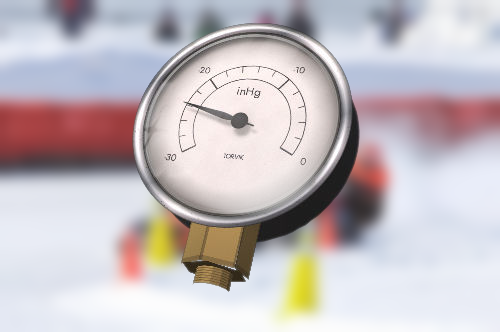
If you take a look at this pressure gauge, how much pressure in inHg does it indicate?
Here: -24 inHg
